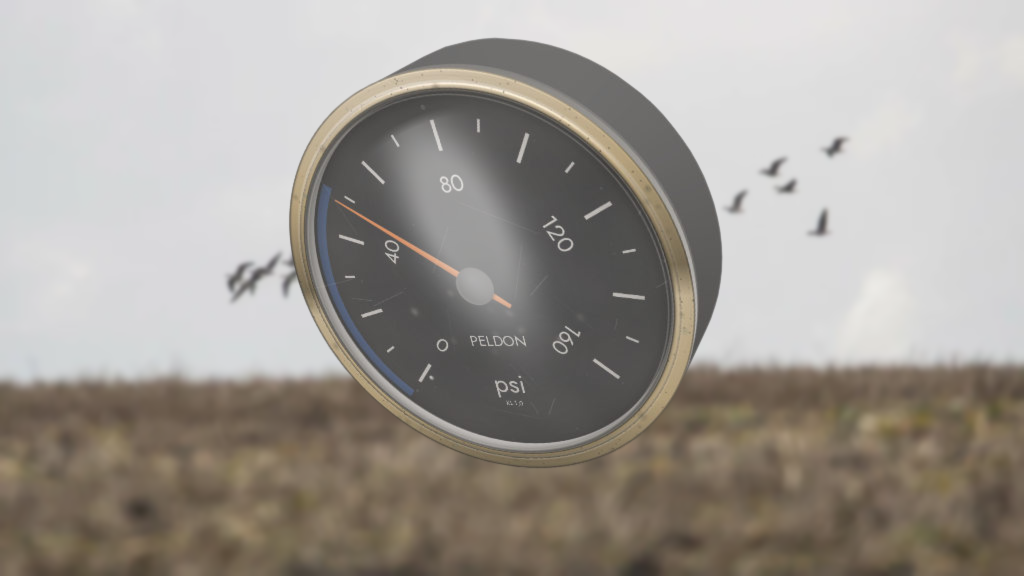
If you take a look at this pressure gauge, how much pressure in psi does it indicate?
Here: 50 psi
